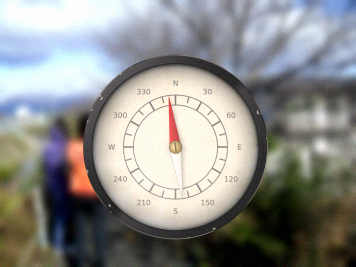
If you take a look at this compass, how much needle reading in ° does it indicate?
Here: 352.5 °
